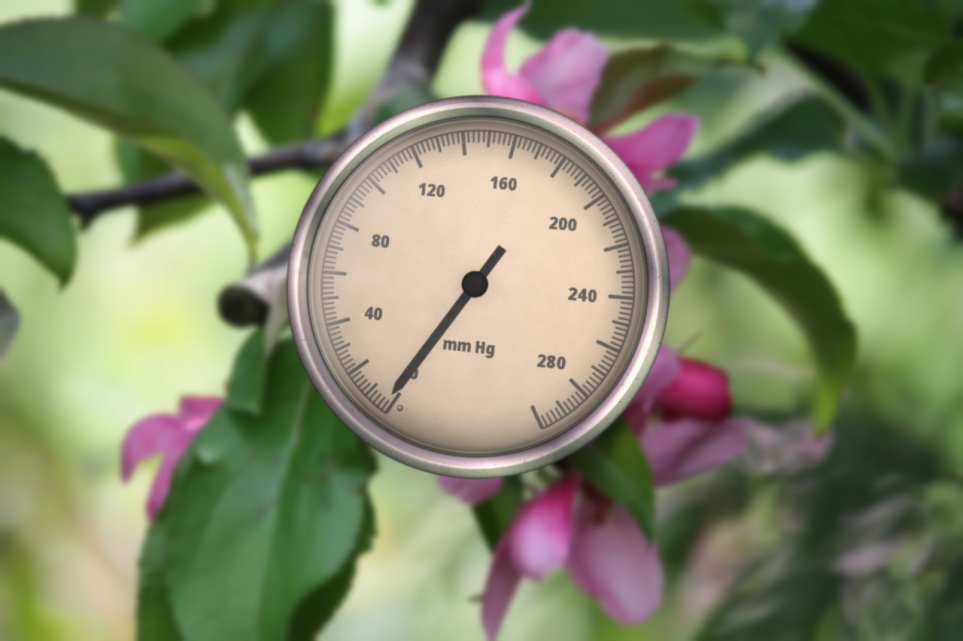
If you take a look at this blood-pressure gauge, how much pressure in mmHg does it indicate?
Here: 2 mmHg
